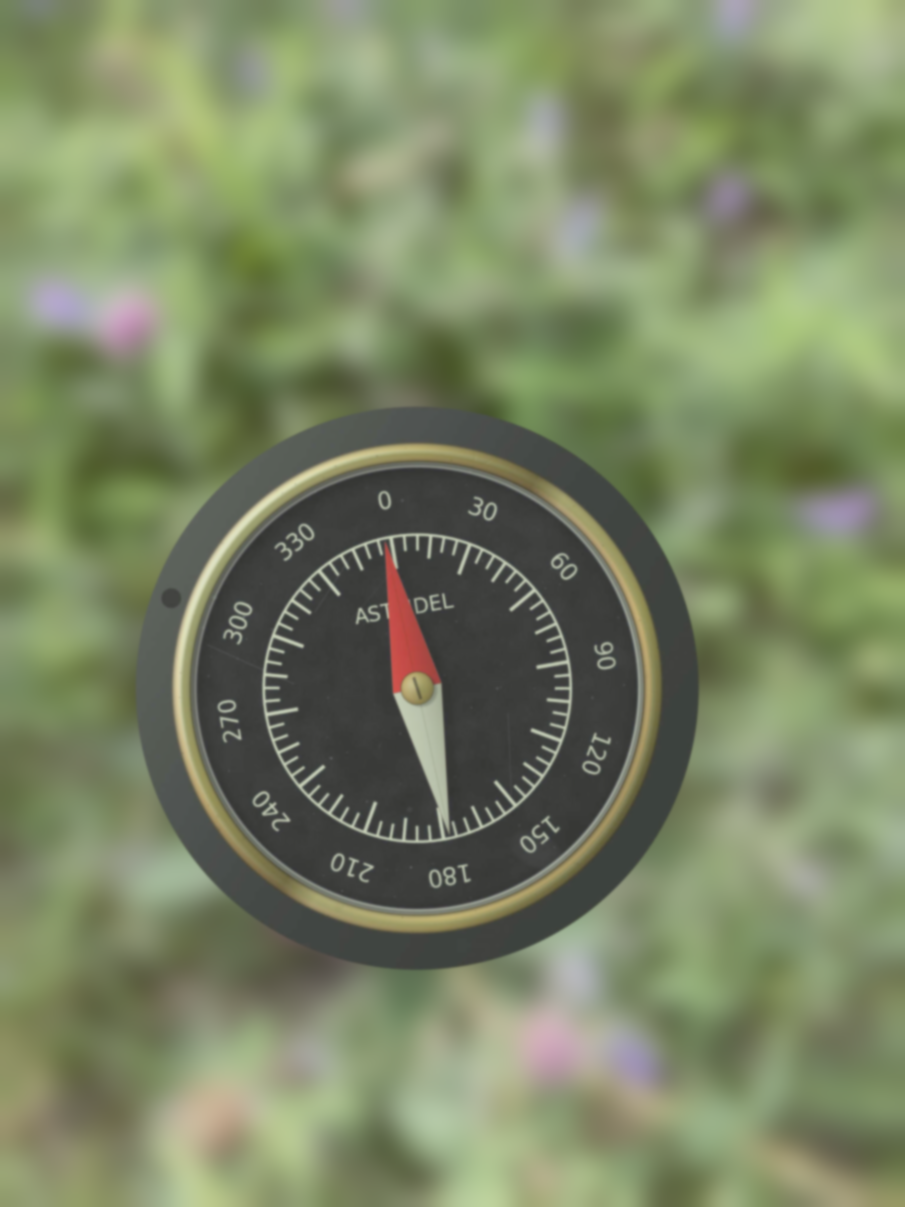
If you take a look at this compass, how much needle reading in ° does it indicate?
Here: 357.5 °
